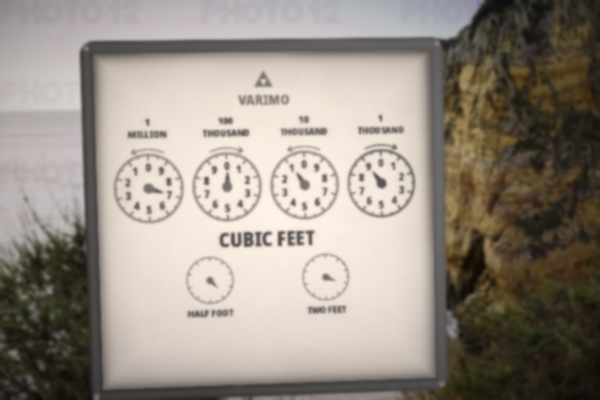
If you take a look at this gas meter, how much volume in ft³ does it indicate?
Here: 700900 ft³
